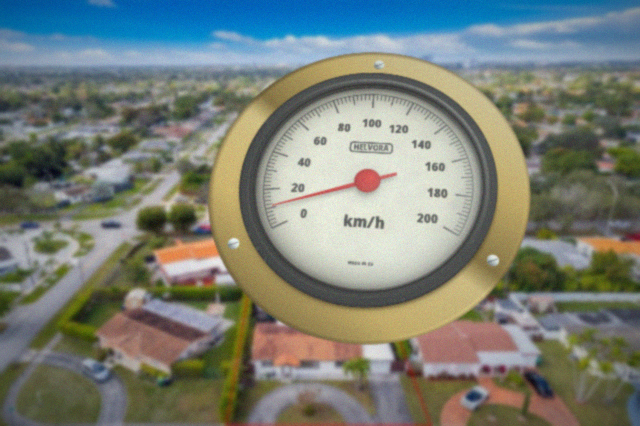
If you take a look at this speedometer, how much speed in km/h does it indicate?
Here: 10 km/h
